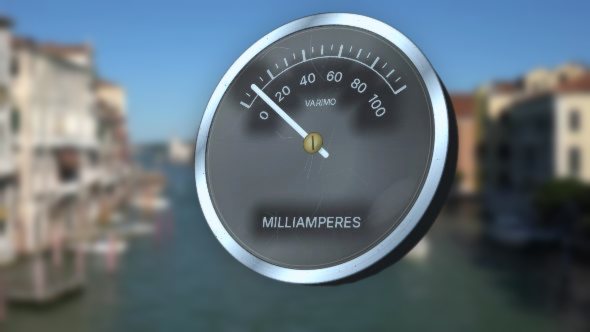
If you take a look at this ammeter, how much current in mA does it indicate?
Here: 10 mA
